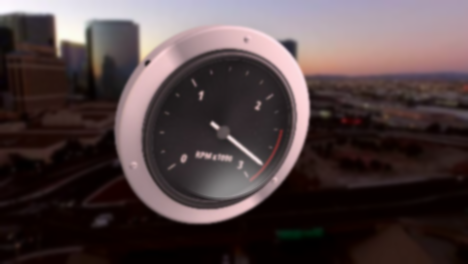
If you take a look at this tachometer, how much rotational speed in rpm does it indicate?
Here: 2800 rpm
